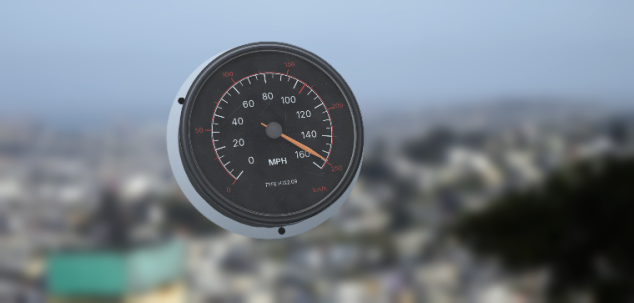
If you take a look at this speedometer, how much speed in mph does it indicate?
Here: 155 mph
